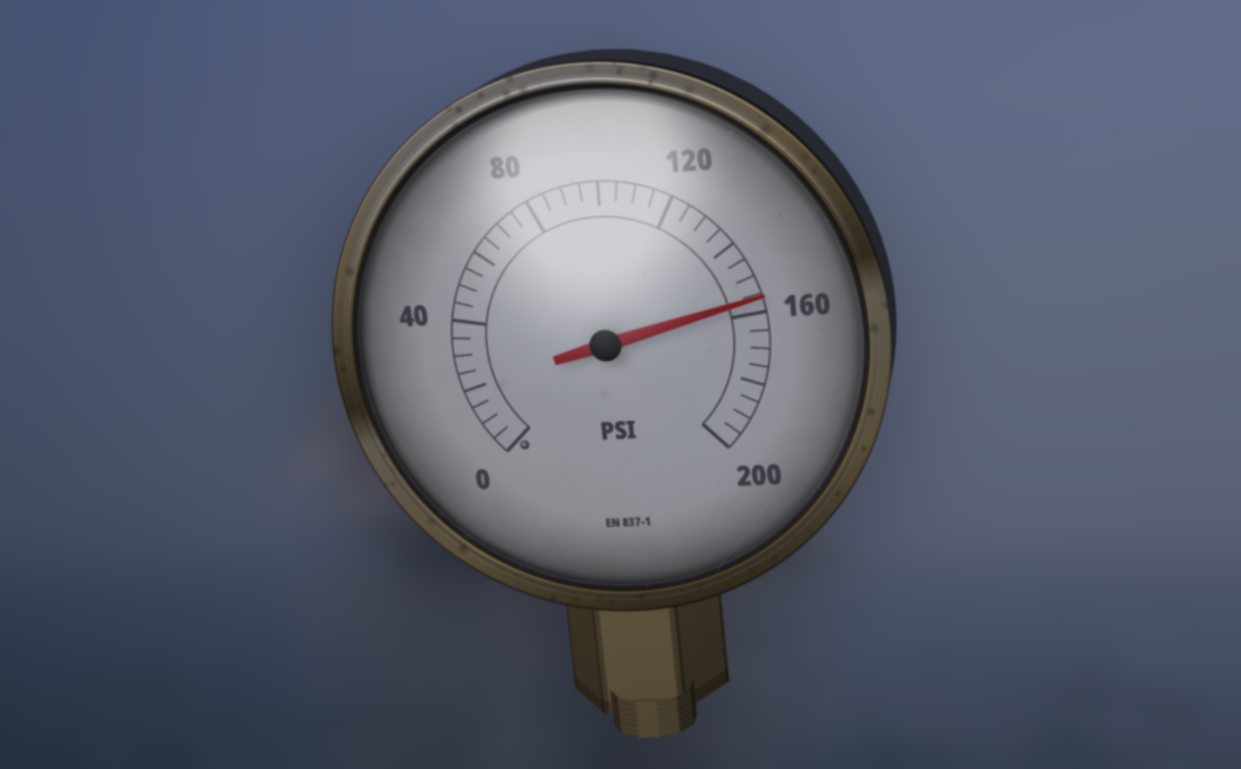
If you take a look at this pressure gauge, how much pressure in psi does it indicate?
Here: 155 psi
